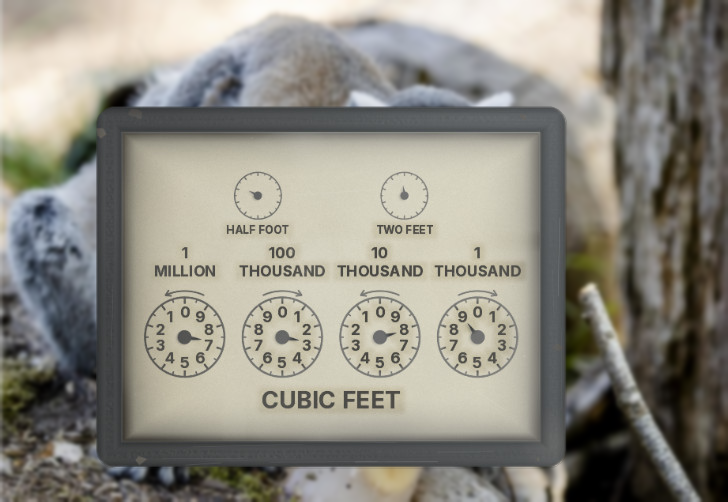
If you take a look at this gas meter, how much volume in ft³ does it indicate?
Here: 727900 ft³
